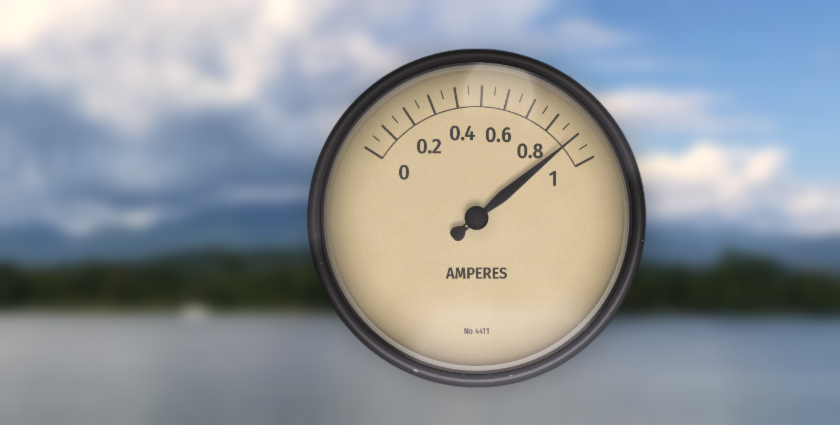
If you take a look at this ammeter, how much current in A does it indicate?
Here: 0.9 A
